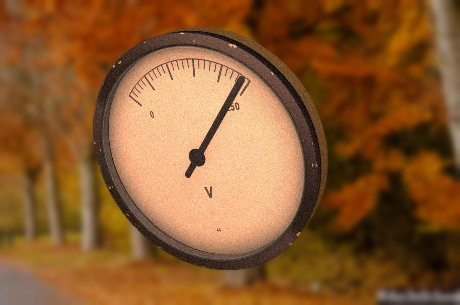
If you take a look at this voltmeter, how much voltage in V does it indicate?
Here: 240 V
